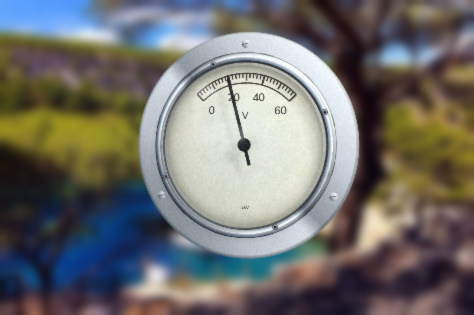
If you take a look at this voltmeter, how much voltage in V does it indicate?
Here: 20 V
